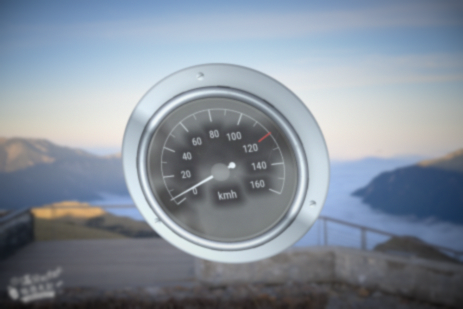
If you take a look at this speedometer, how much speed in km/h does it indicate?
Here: 5 km/h
